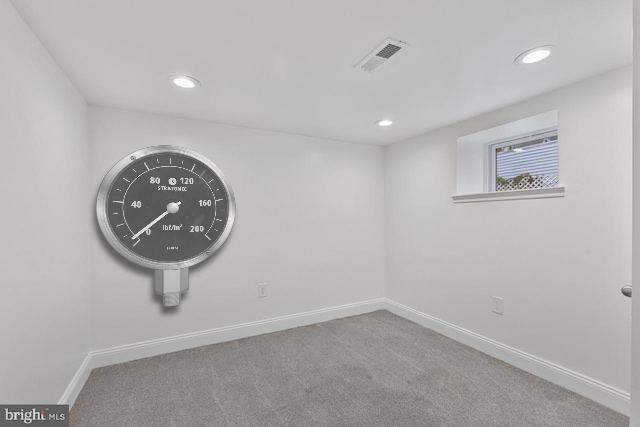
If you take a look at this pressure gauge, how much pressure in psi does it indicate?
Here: 5 psi
